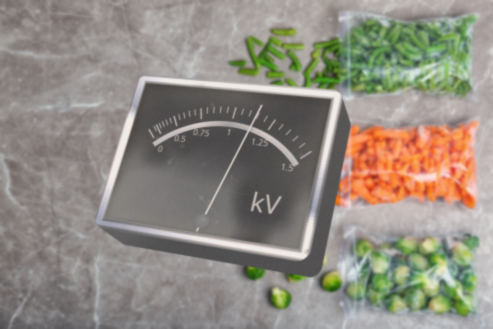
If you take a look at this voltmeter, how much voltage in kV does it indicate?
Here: 1.15 kV
